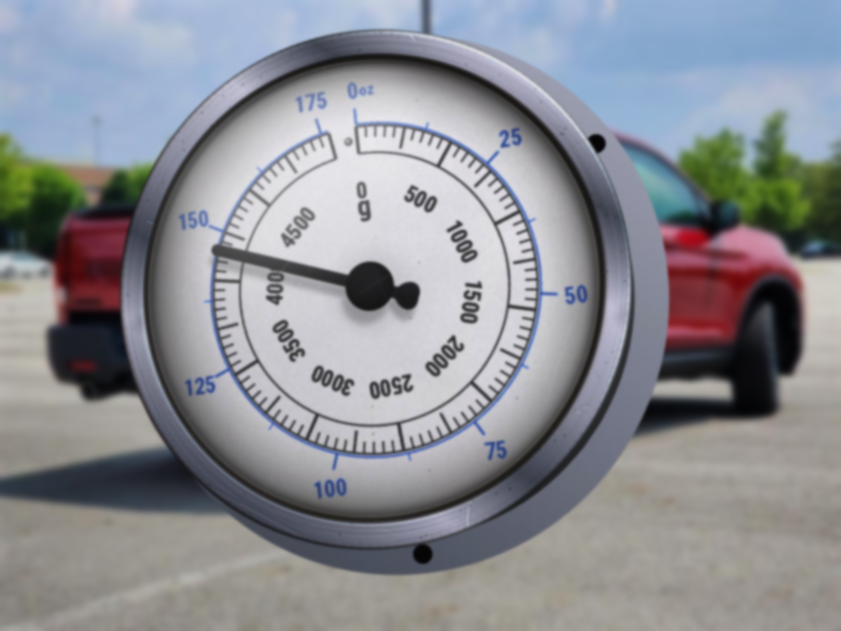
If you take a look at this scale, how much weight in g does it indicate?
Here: 4150 g
